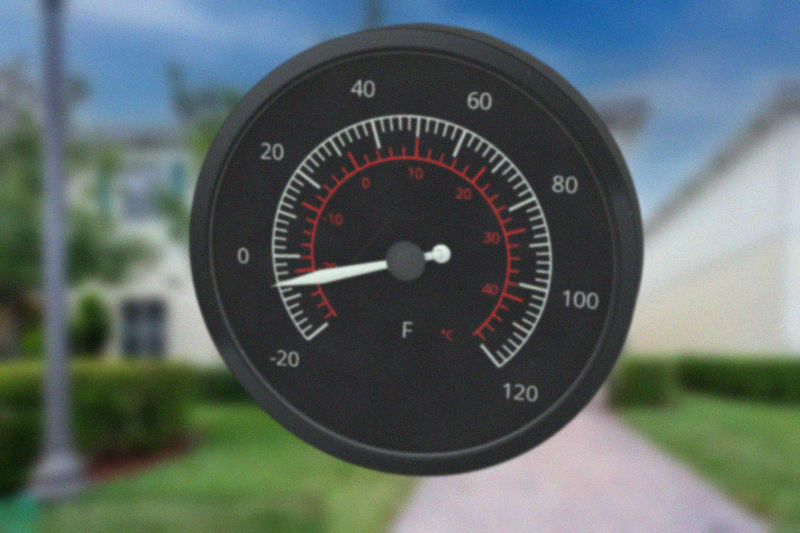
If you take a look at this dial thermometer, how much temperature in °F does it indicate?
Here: -6 °F
